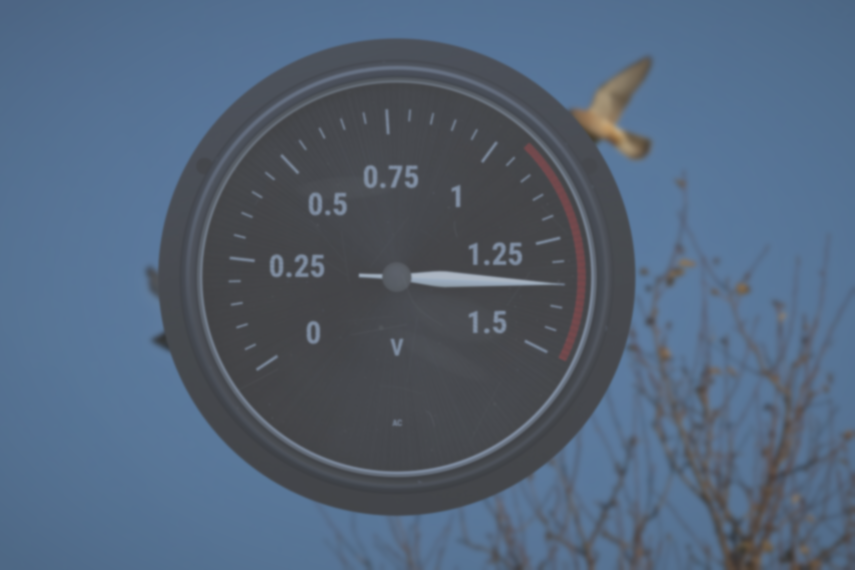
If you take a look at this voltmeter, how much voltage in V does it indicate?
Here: 1.35 V
